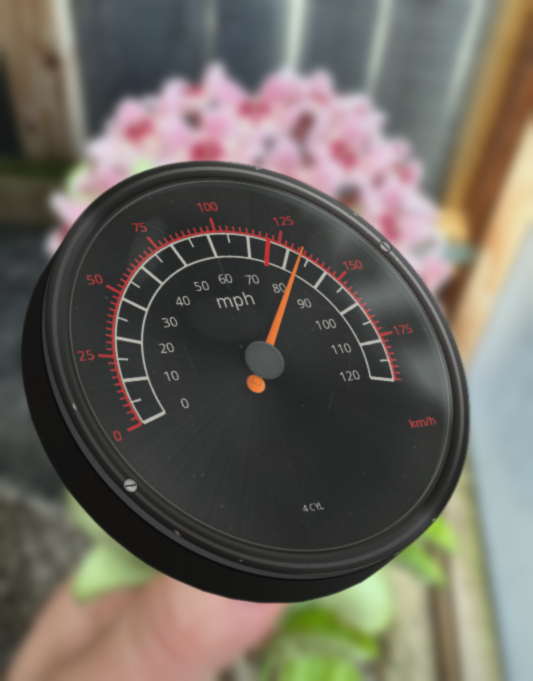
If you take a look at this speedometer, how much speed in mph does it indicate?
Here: 82.5 mph
